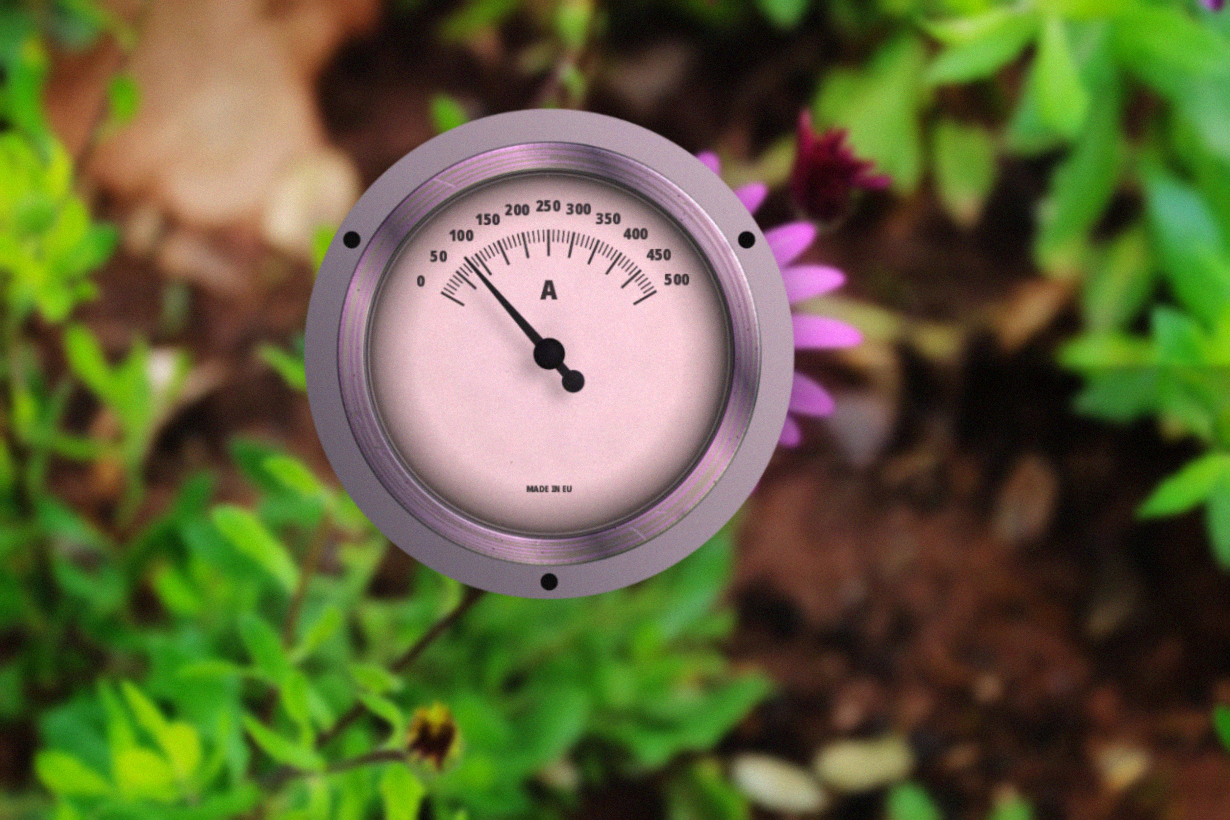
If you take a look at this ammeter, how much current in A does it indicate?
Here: 80 A
